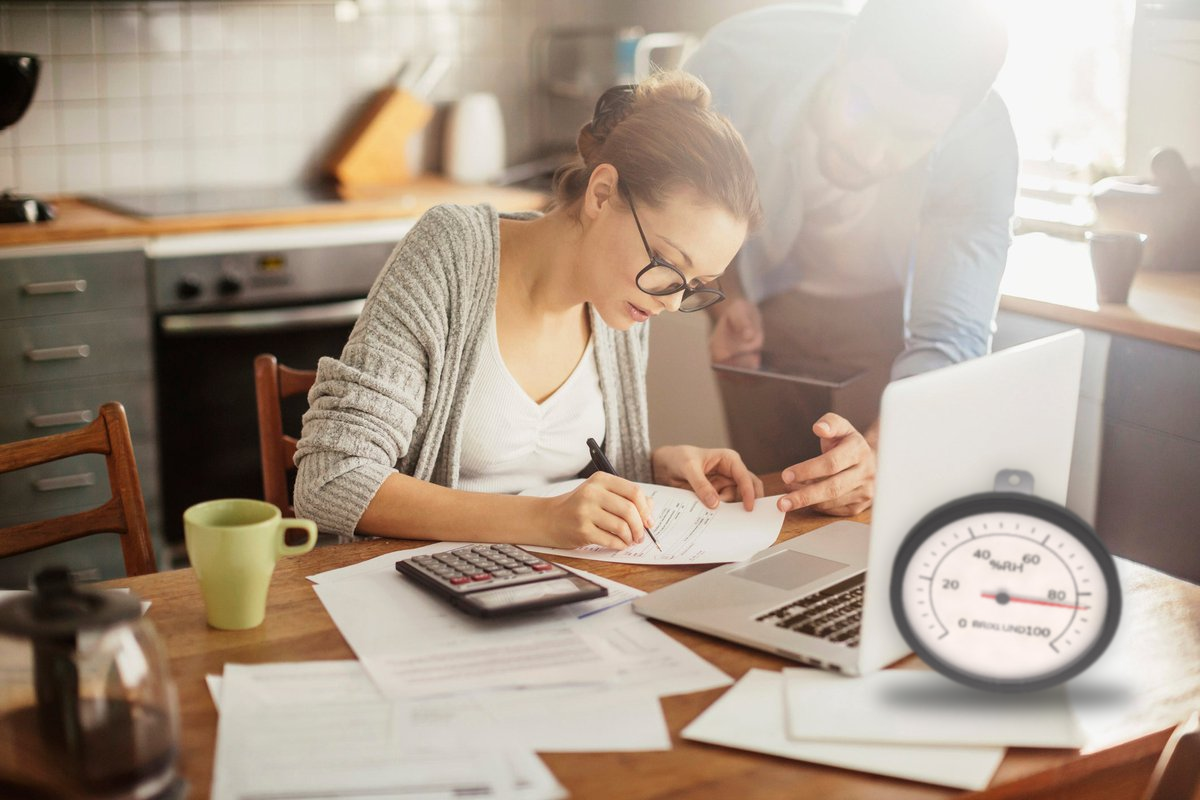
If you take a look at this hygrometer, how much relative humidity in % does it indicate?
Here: 84 %
